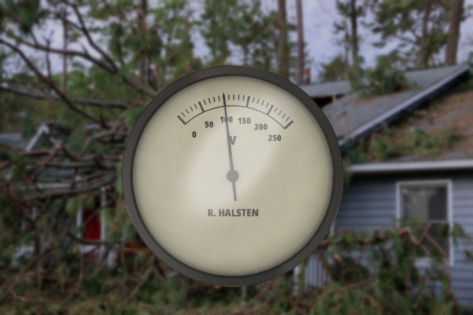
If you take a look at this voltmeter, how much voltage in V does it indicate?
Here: 100 V
